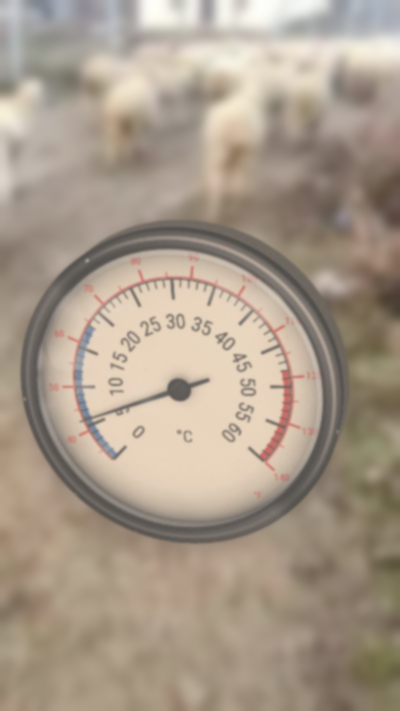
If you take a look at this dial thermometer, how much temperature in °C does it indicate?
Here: 6 °C
